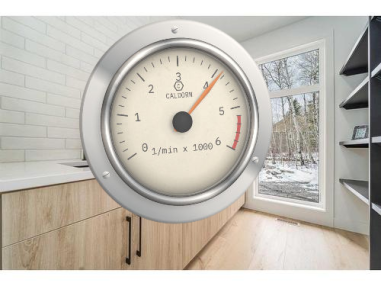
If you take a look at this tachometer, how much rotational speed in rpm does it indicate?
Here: 4100 rpm
